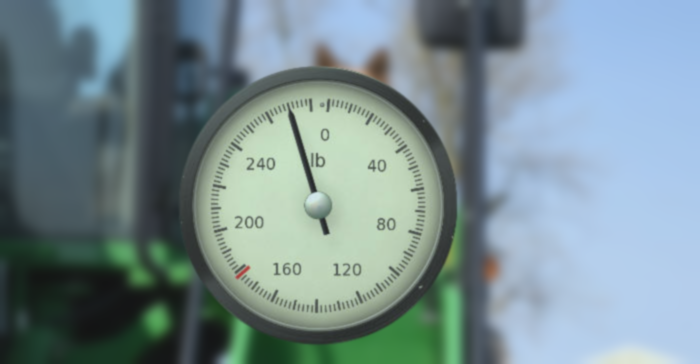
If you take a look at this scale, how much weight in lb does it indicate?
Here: 270 lb
